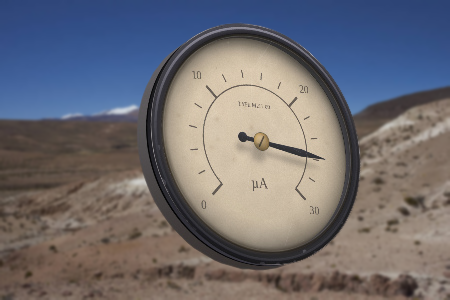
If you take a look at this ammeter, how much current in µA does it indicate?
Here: 26 µA
